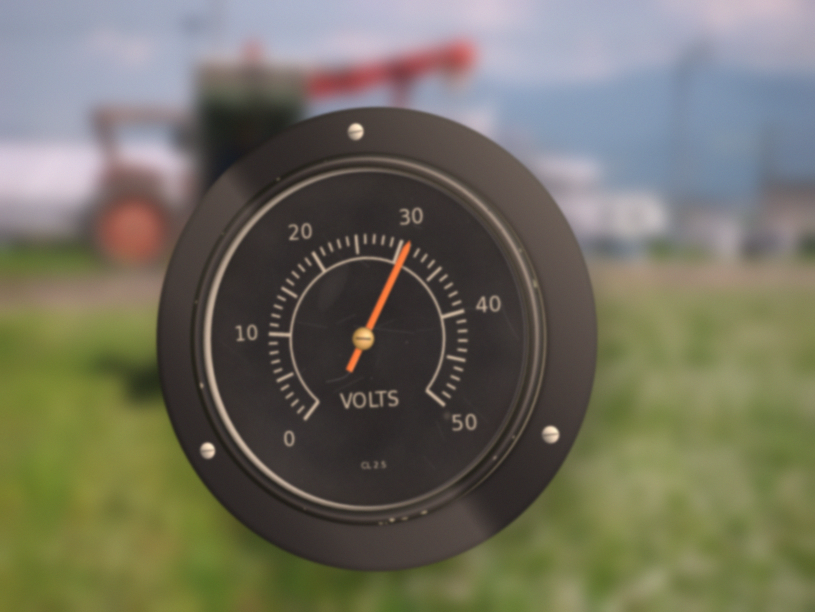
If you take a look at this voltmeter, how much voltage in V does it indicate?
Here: 31 V
